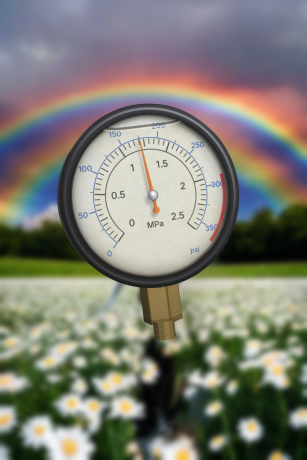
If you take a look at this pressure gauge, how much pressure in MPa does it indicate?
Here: 1.2 MPa
